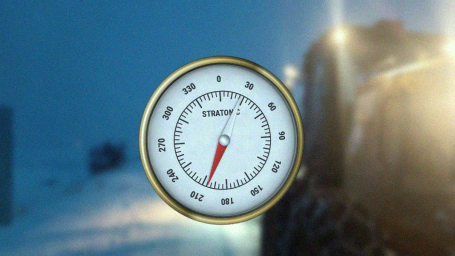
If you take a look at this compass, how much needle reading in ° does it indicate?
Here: 205 °
